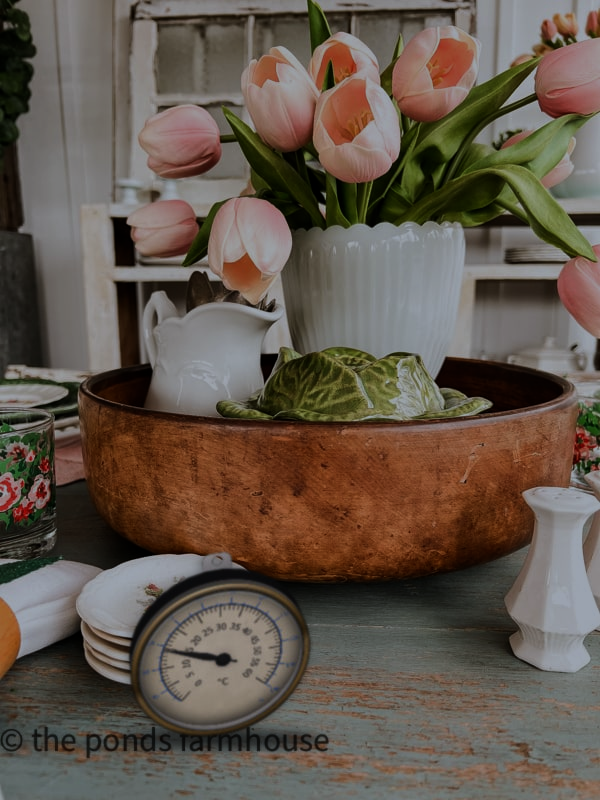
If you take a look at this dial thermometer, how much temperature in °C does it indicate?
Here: 15 °C
